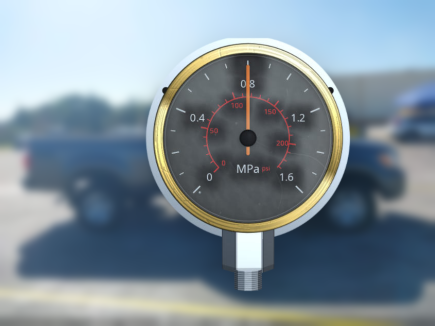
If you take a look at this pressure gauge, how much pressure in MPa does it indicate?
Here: 0.8 MPa
